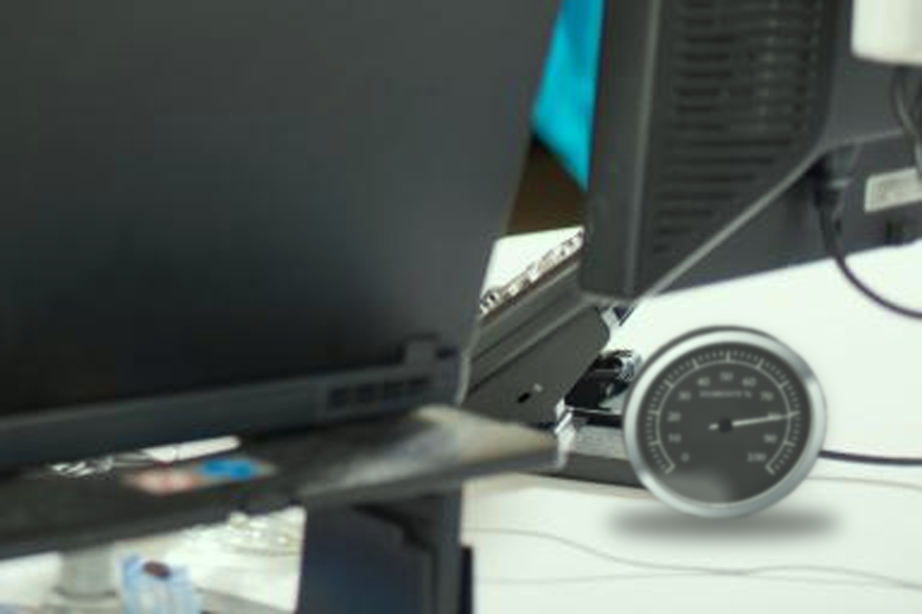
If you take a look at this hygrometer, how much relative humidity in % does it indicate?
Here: 80 %
